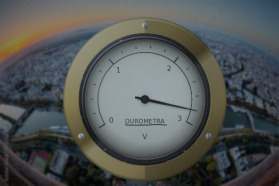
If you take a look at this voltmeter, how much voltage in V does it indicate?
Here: 2.8 V
